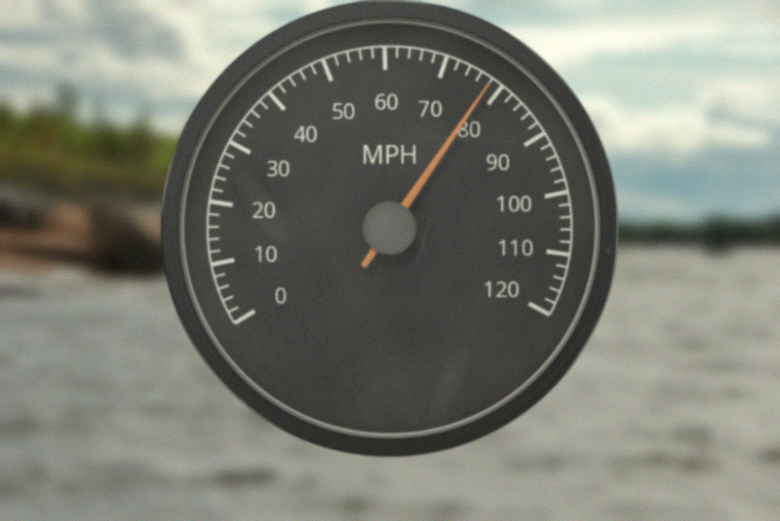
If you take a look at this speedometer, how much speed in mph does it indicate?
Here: 78 mph
